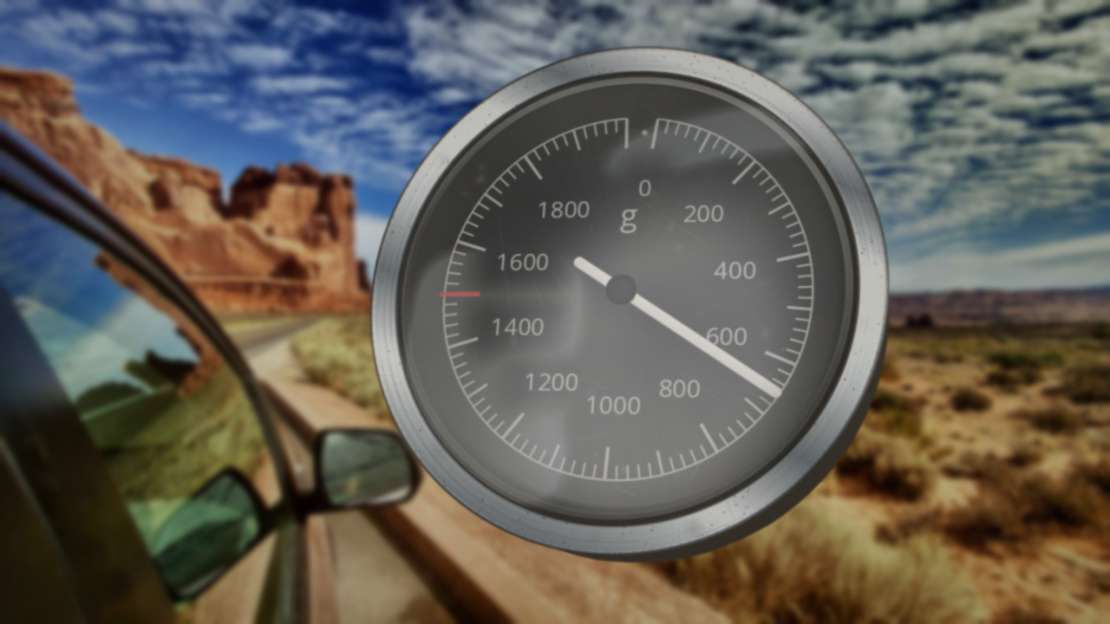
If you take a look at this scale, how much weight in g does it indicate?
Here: 660 g
